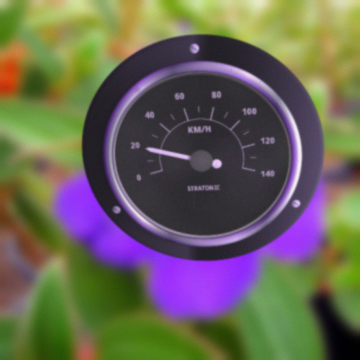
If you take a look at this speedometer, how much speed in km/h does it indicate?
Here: 20 km/h
